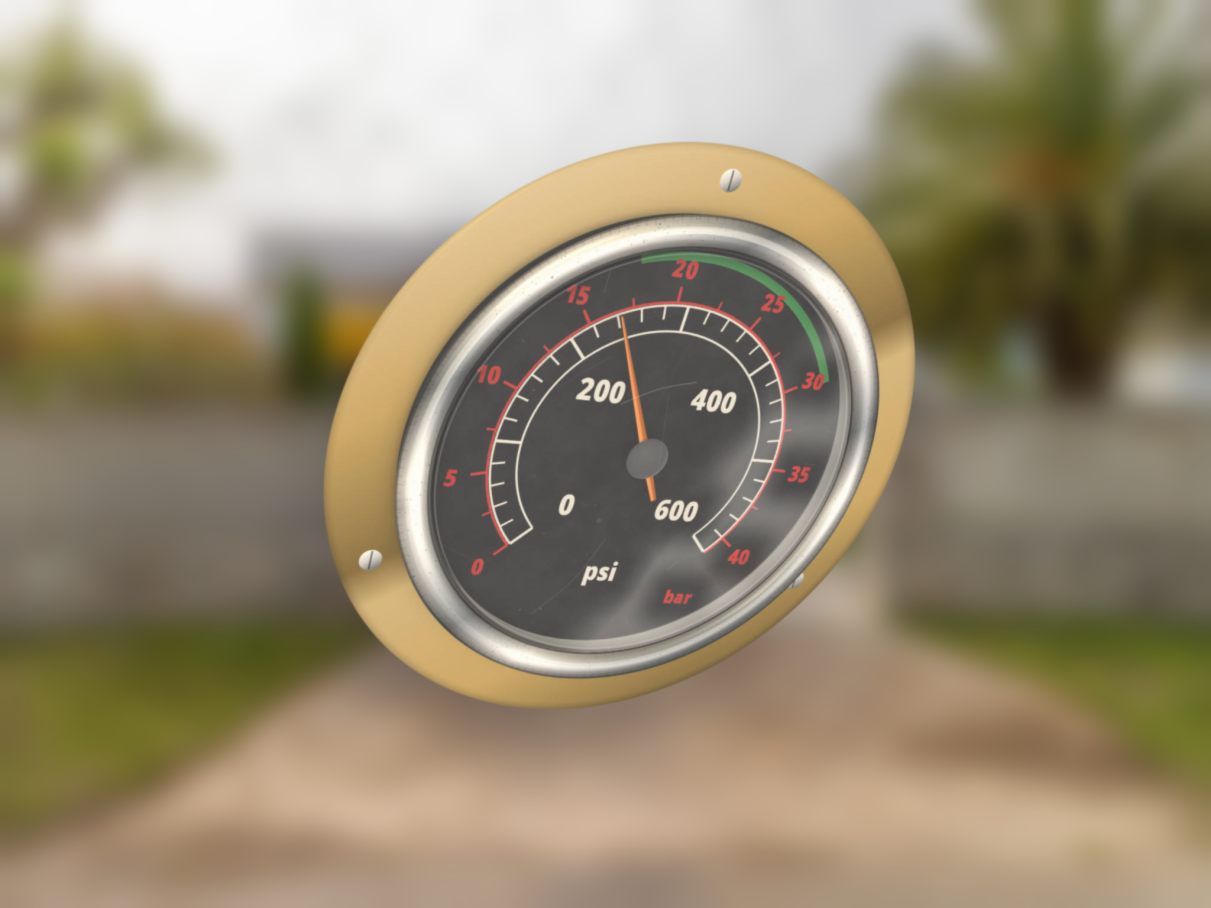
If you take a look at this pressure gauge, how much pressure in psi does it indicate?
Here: 240 psi
